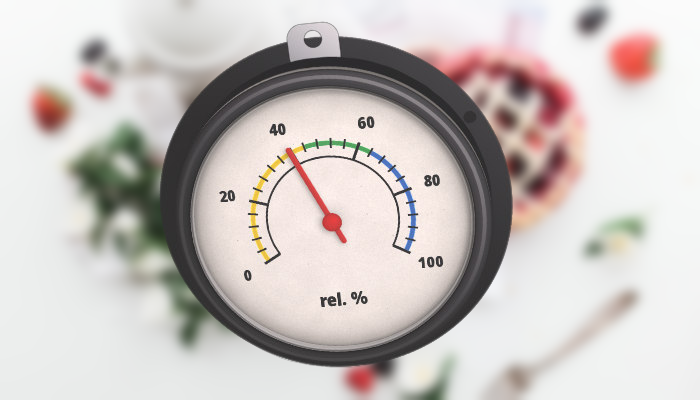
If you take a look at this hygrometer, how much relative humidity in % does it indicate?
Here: 40 %
